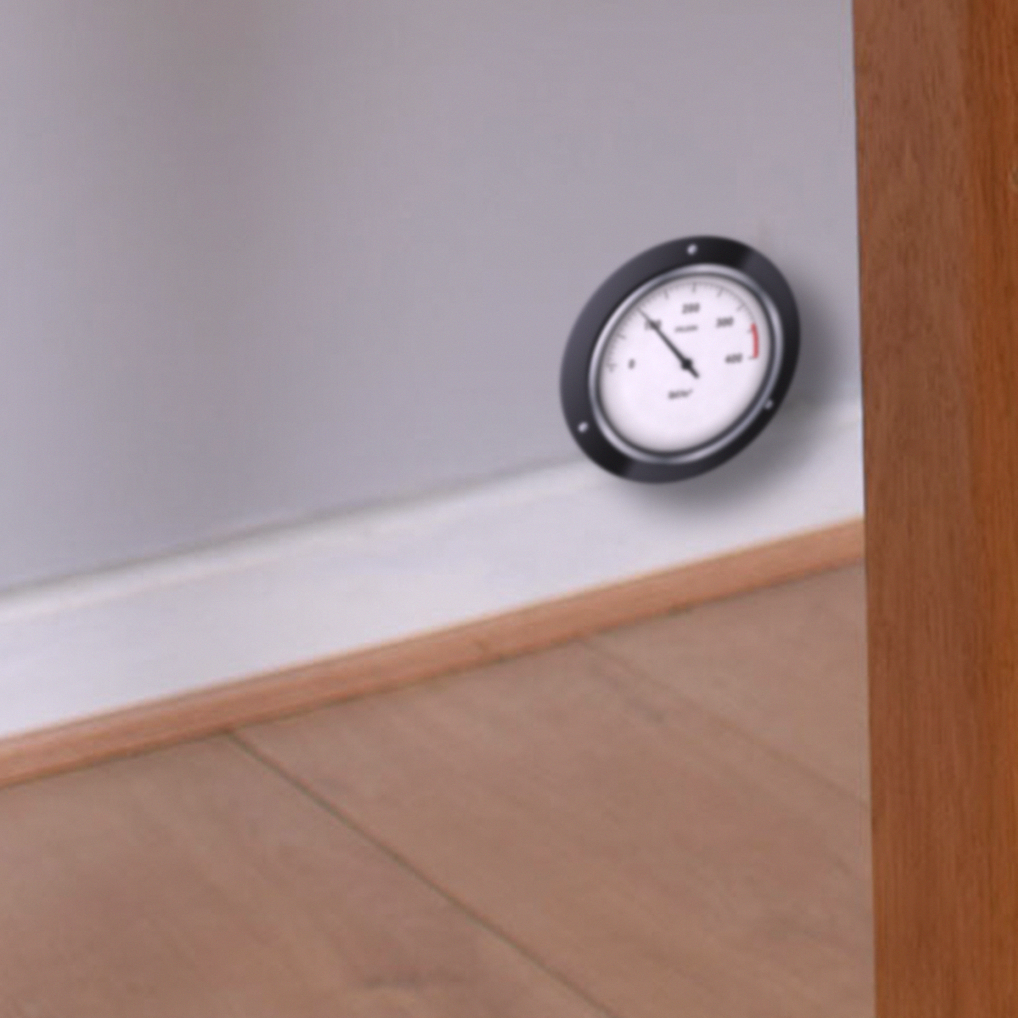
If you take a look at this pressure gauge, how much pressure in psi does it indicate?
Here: 100 psi
